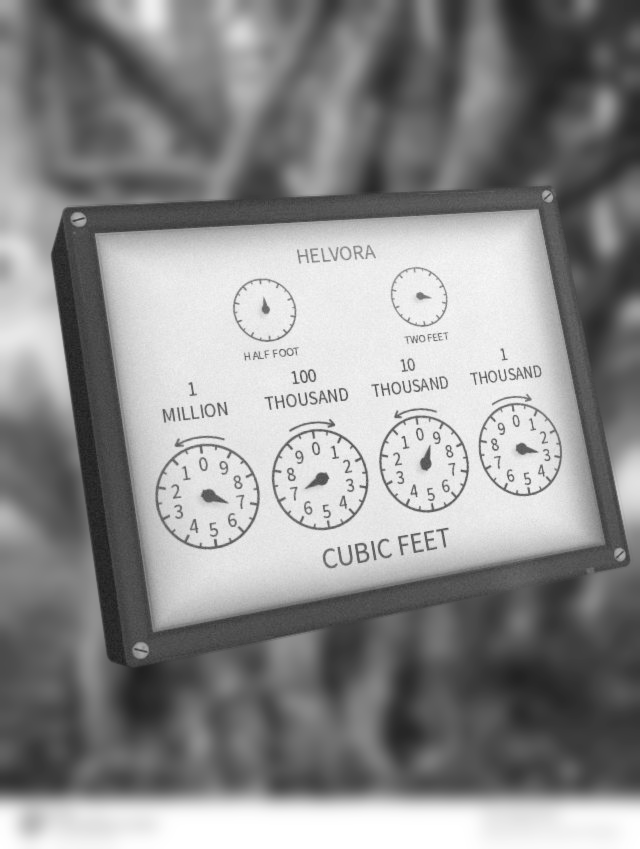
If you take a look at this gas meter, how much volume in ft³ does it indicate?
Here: 669300 ft³
